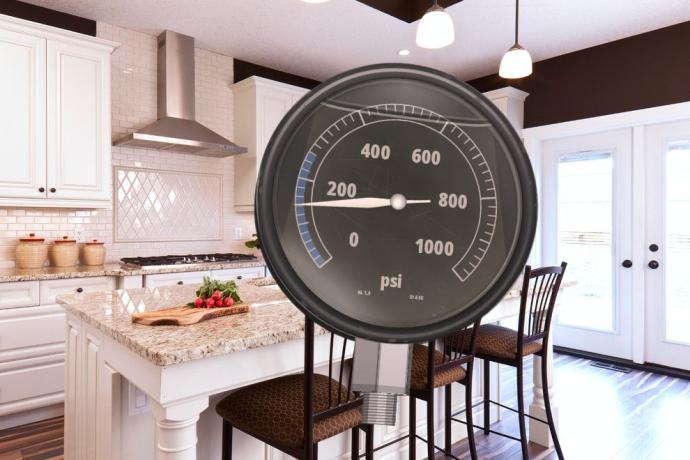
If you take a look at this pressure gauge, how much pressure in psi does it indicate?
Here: 140 psi
